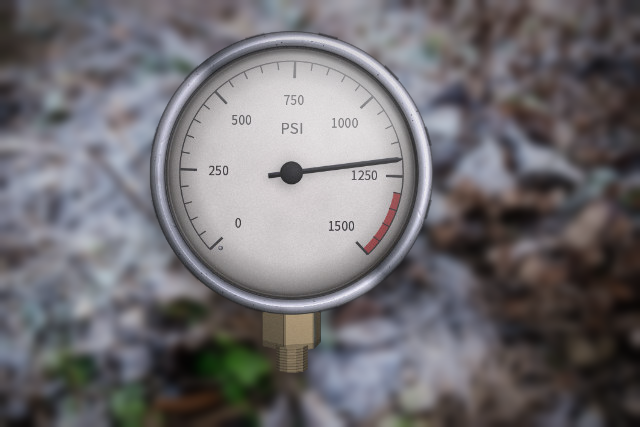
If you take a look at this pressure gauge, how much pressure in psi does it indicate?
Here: 1200 psi
